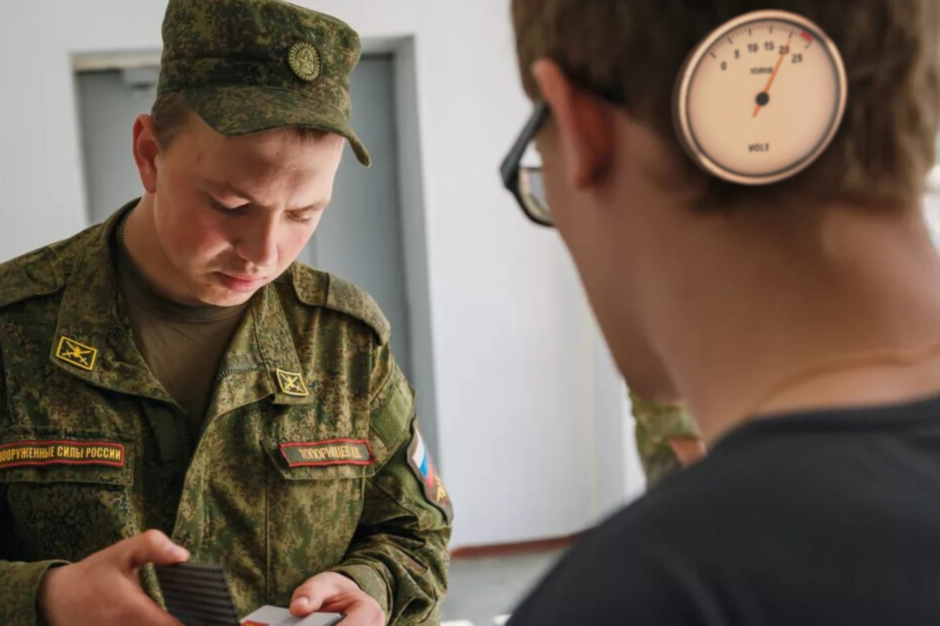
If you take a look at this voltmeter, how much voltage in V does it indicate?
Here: 20 V
